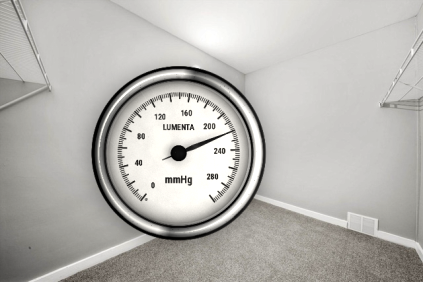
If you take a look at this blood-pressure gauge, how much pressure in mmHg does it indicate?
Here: 220 mmHg
